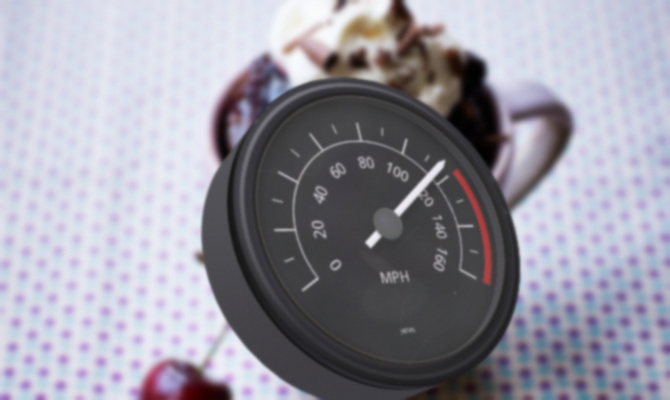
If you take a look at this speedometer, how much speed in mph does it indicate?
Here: 115 mph
